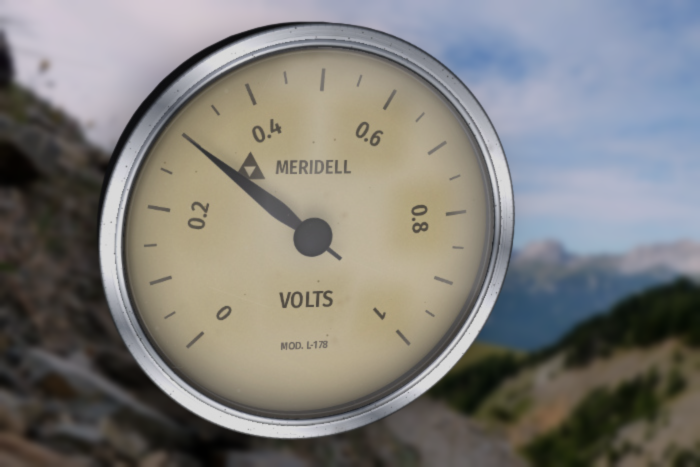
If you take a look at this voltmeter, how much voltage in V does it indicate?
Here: 0.3 V
